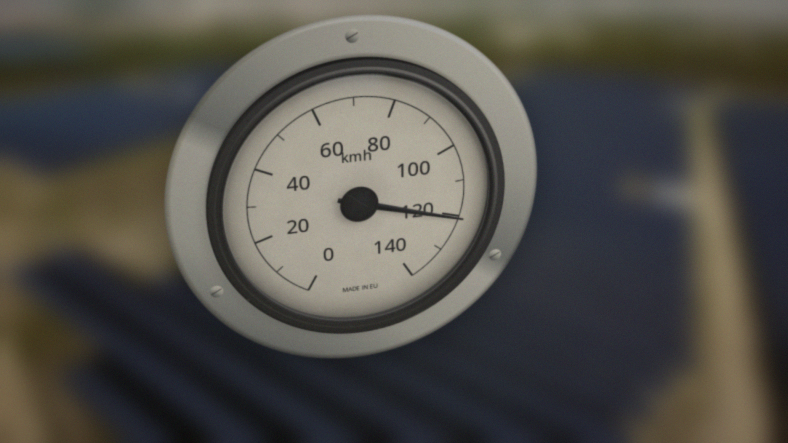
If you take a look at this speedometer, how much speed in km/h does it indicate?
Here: 120 km/h
